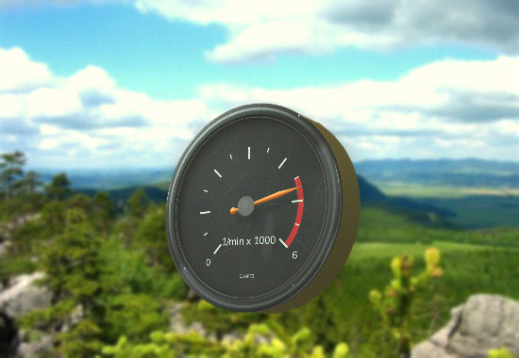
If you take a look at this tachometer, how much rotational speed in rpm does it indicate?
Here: 4750 rpm
